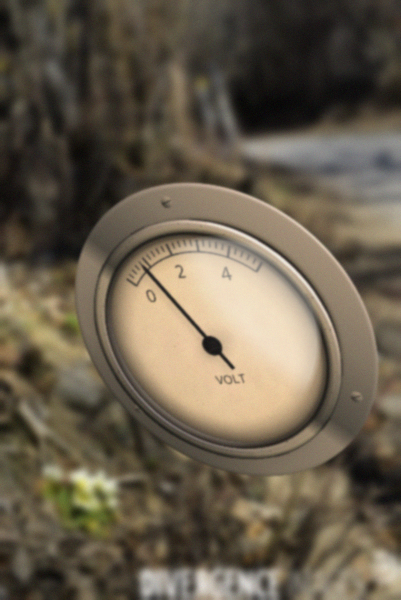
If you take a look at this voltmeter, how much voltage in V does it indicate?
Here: 1 V
